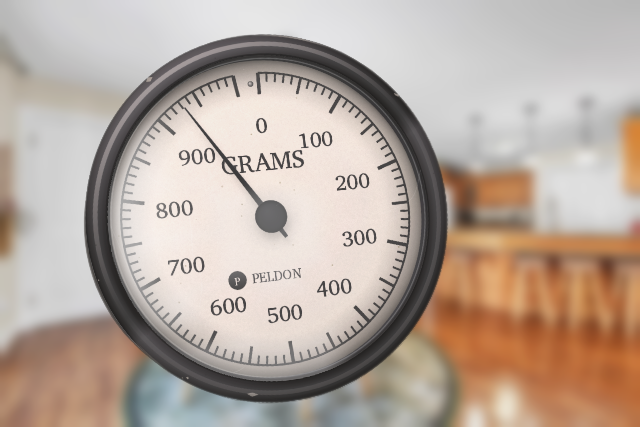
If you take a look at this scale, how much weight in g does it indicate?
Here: 930 g
